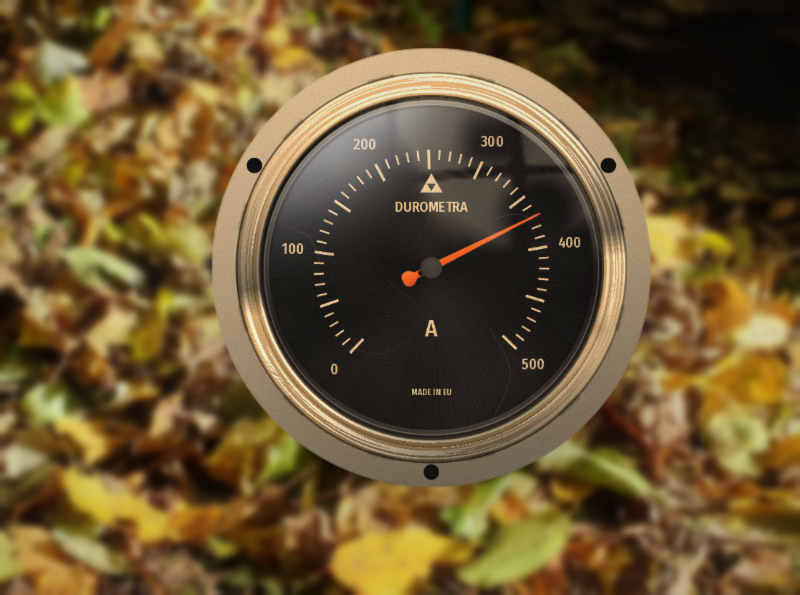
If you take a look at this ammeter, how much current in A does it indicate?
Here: 370 A
